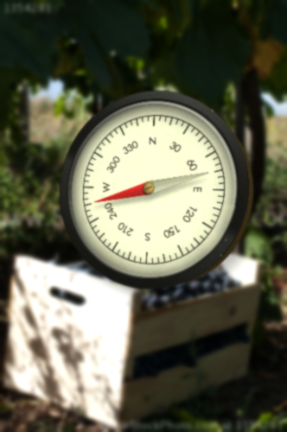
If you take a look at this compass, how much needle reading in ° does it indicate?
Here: 255 °
